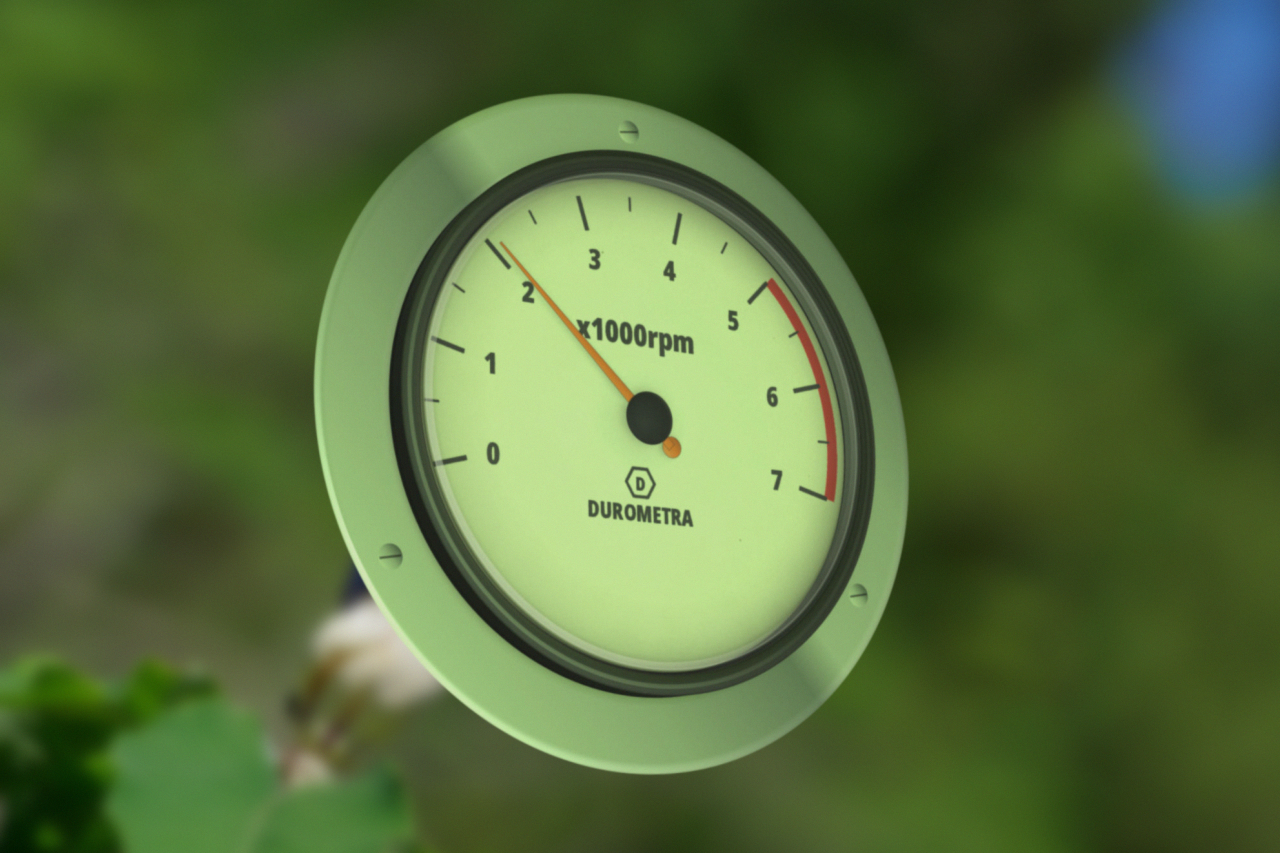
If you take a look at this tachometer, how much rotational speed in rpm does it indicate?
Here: 2000 rpm
